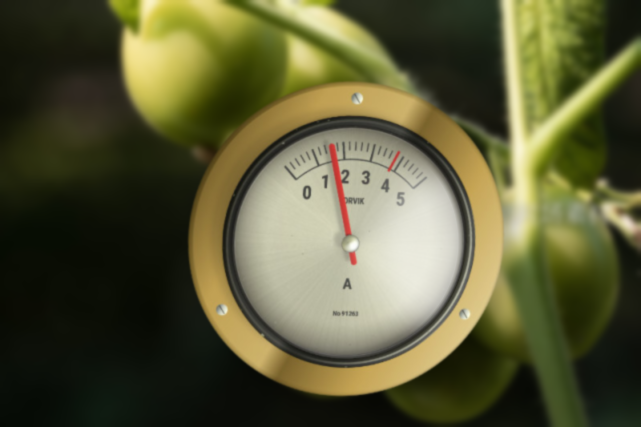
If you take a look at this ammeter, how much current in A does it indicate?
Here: 1.6 A
